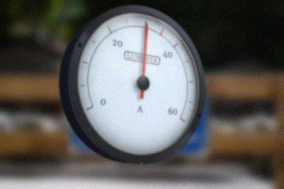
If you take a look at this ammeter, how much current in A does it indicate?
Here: 30 A
